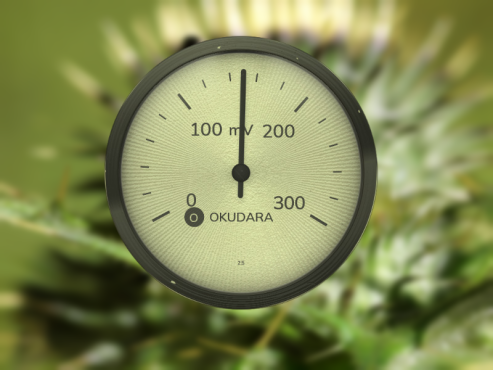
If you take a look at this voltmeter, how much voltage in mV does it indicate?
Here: 150 mV
